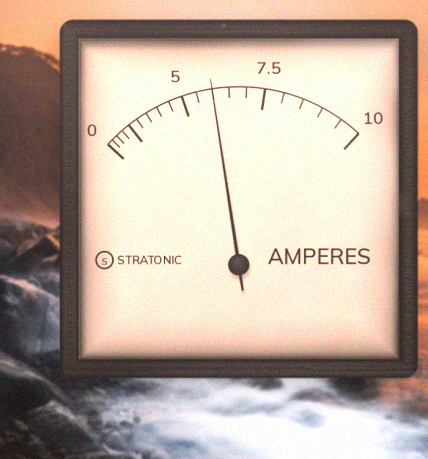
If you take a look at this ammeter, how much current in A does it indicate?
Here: 6 A
